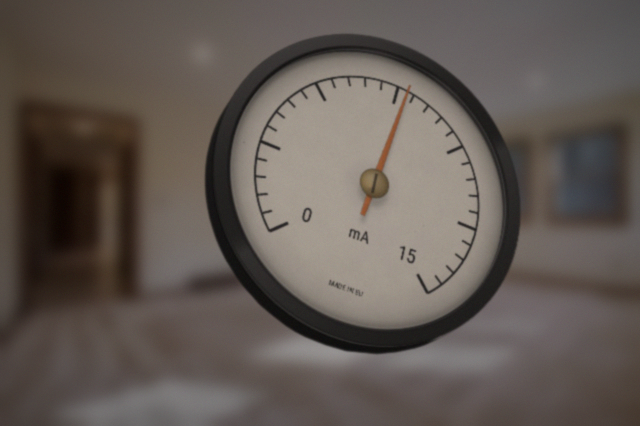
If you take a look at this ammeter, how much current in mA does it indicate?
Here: 7.75 mA
